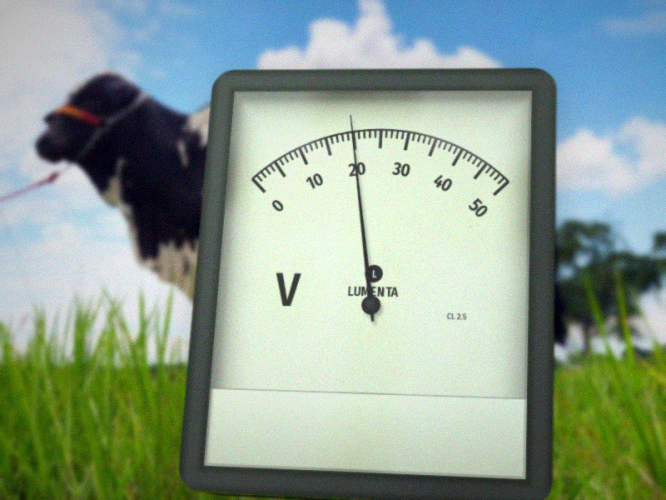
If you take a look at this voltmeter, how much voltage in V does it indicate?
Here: 20 V
